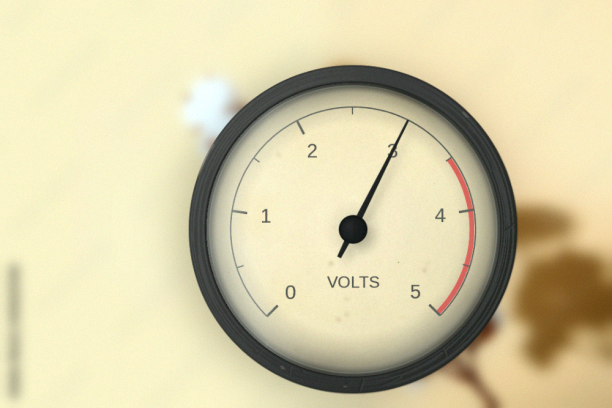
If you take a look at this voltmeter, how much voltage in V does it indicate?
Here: 3 V
